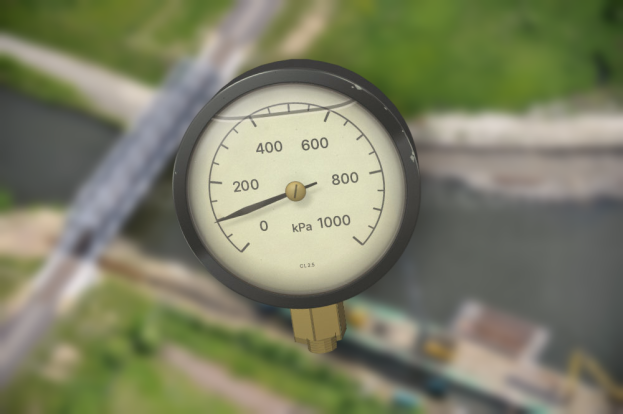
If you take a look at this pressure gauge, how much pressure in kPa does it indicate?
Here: 100 kPa
